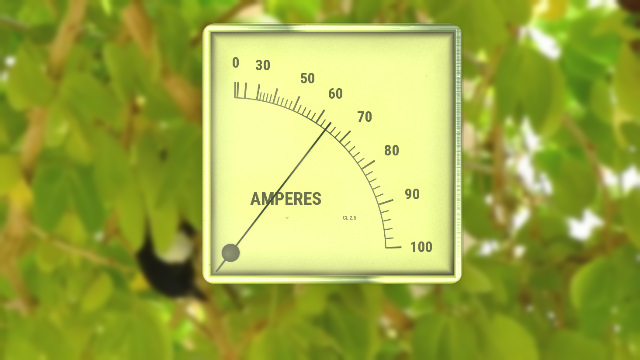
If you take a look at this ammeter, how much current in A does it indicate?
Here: 64 A
